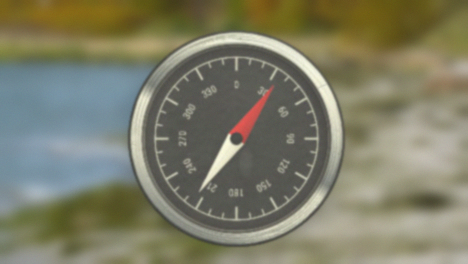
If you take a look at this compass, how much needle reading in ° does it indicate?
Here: 35 °
